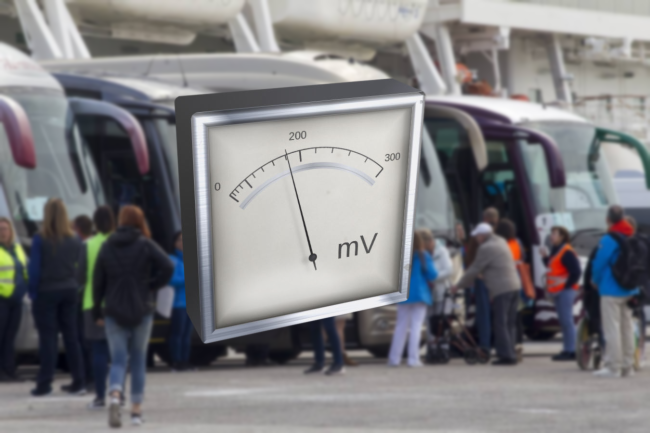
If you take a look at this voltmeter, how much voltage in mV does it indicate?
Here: 180 mV
